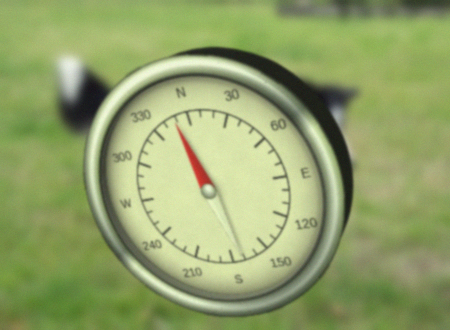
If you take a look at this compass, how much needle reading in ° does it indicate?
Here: 350 °
